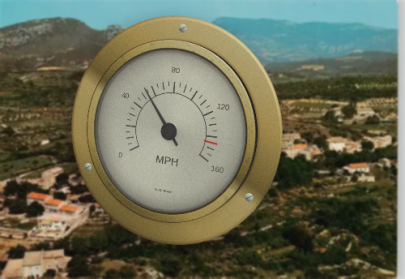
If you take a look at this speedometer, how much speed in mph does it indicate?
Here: 55 mph
